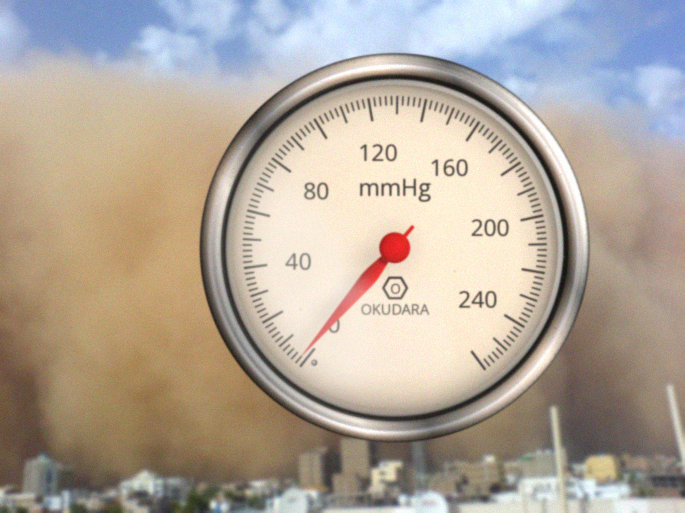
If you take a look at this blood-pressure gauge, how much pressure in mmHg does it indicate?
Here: 2 mmHg
